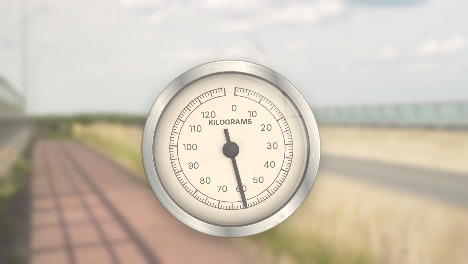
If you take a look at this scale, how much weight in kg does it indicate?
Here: 60 kg
